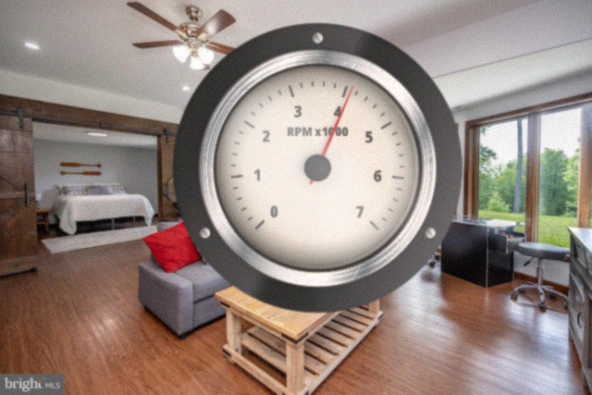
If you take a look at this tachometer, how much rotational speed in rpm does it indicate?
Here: 4100 rpm
